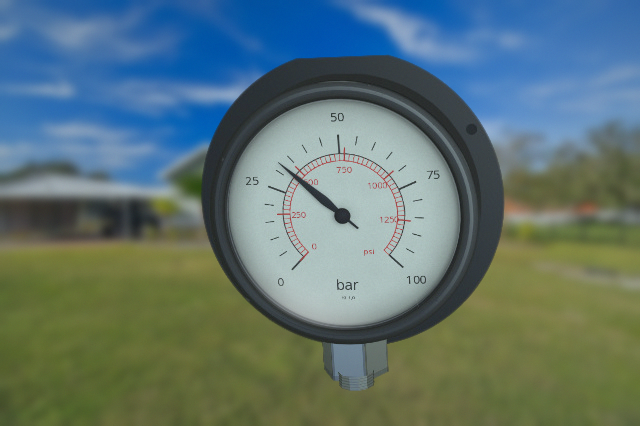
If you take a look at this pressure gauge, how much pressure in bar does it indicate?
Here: 32.5 bar
